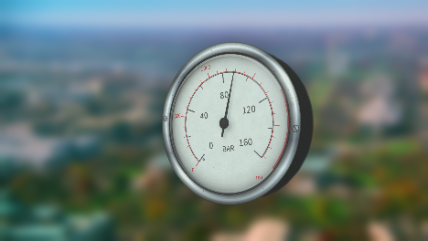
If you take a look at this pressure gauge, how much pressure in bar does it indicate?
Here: 90 bar
